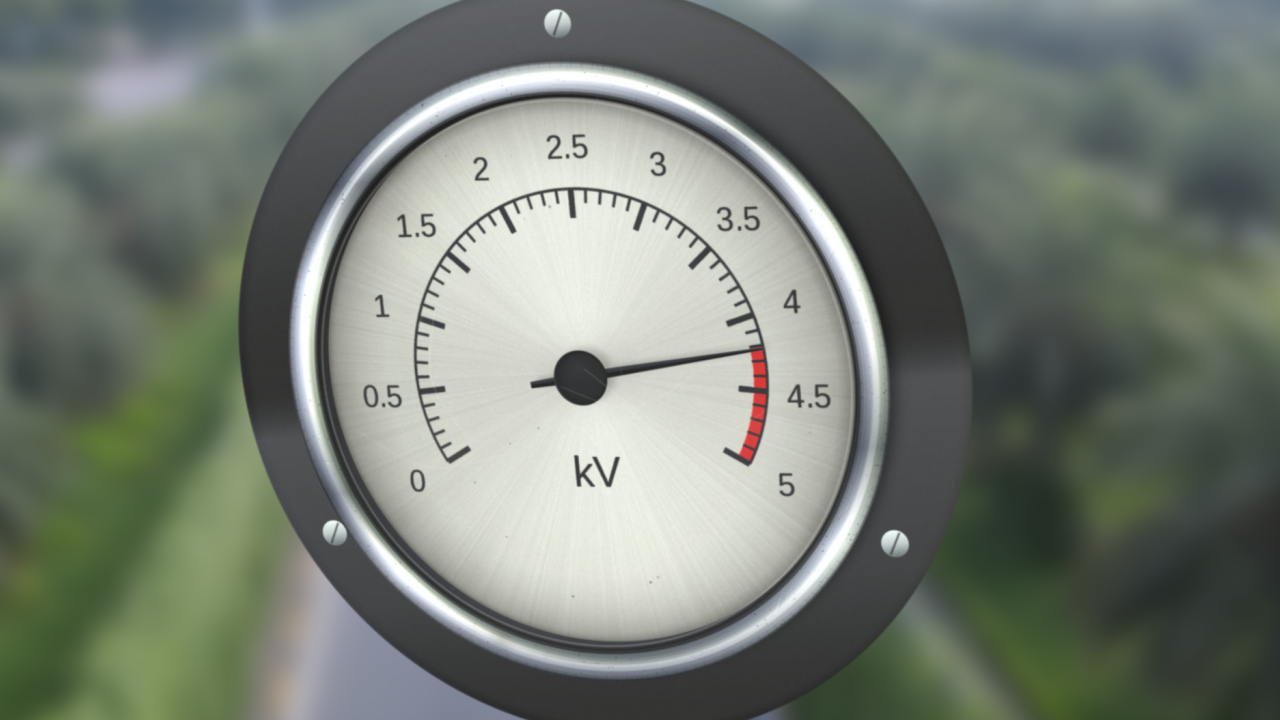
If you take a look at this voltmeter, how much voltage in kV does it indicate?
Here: 4.2 kV
